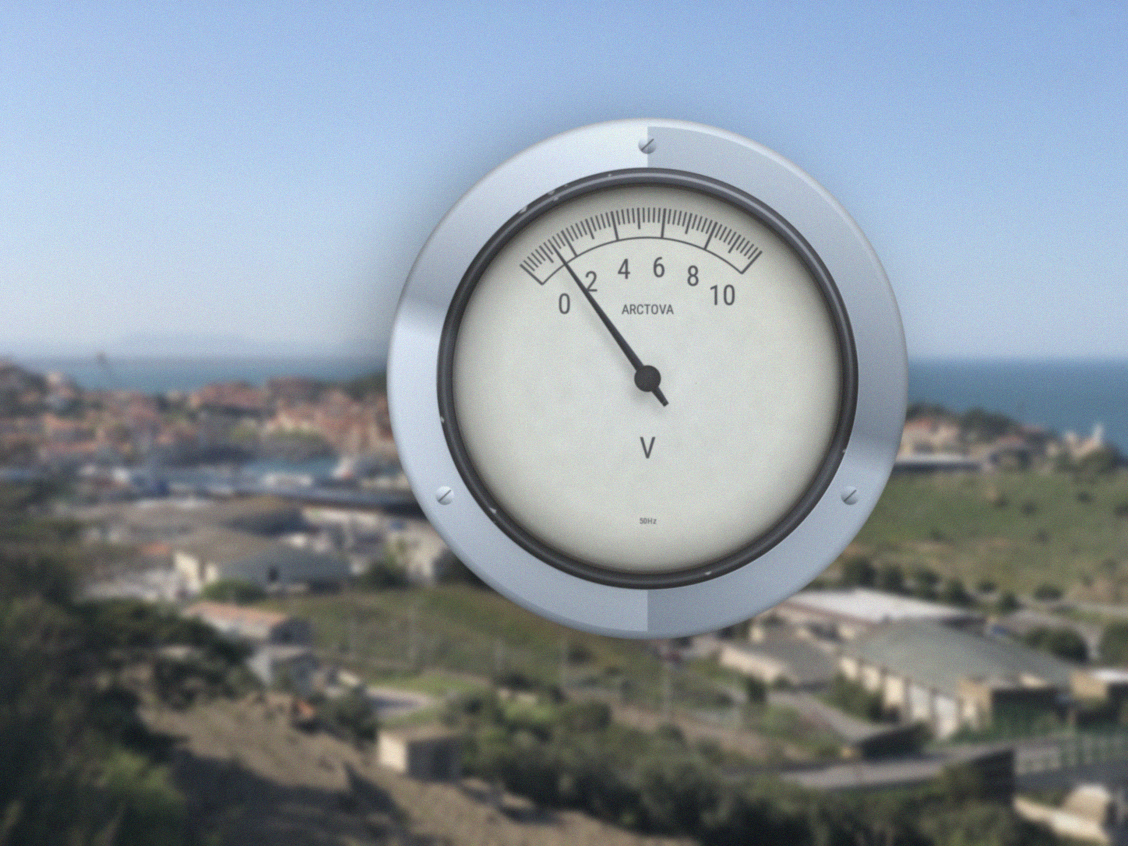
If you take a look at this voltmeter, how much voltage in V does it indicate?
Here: 1.4 V
